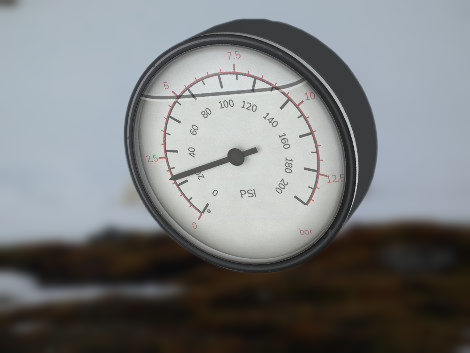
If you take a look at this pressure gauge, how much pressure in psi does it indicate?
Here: 25 psi
